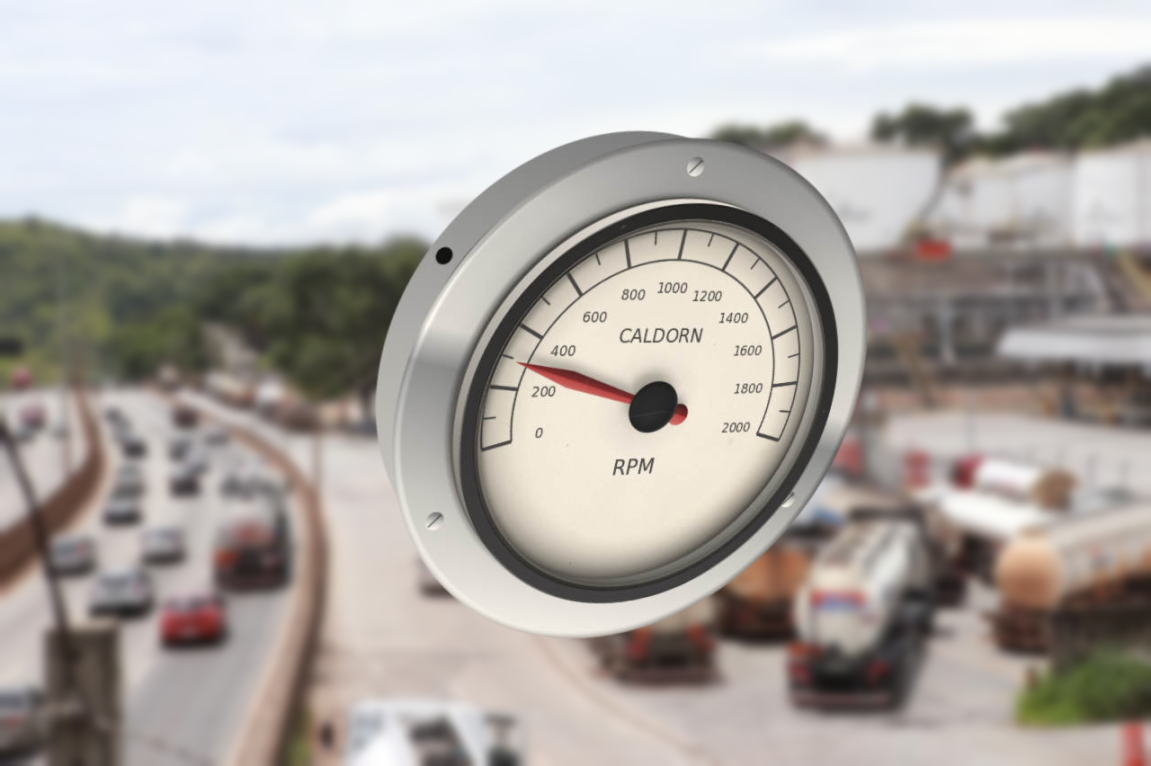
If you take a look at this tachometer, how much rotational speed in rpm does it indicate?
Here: 300 rpm
